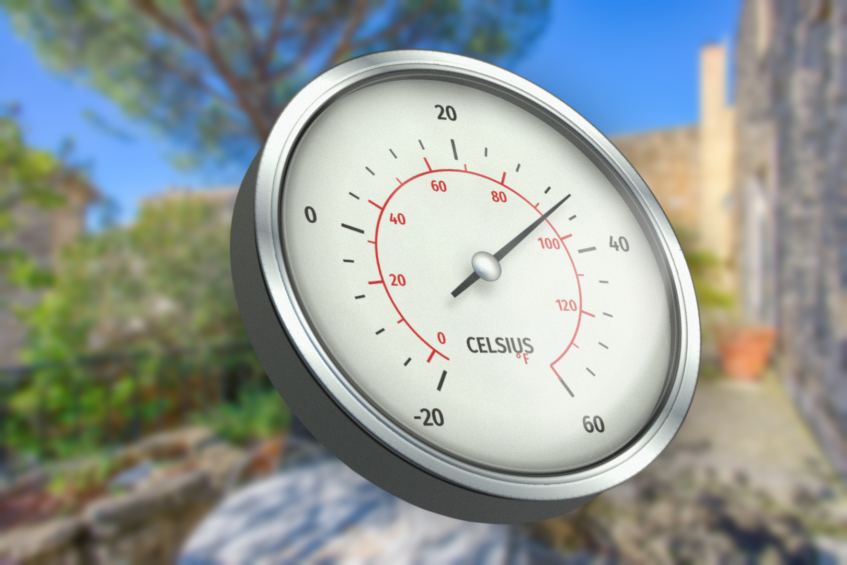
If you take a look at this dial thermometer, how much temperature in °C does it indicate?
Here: 34 °C
